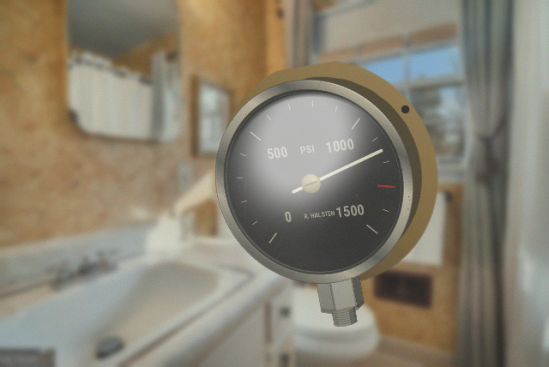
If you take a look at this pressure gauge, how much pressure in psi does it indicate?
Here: 1150 psi
